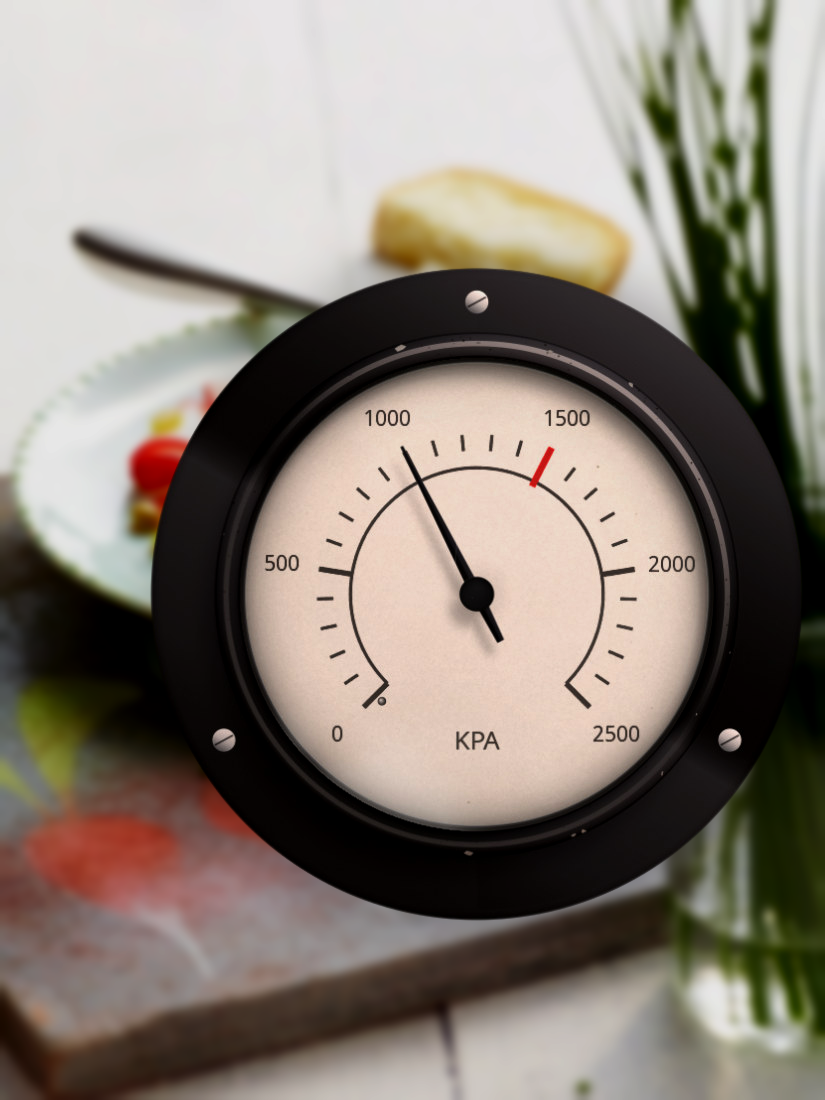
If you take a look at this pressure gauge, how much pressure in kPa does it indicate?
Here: 1000 kPa
